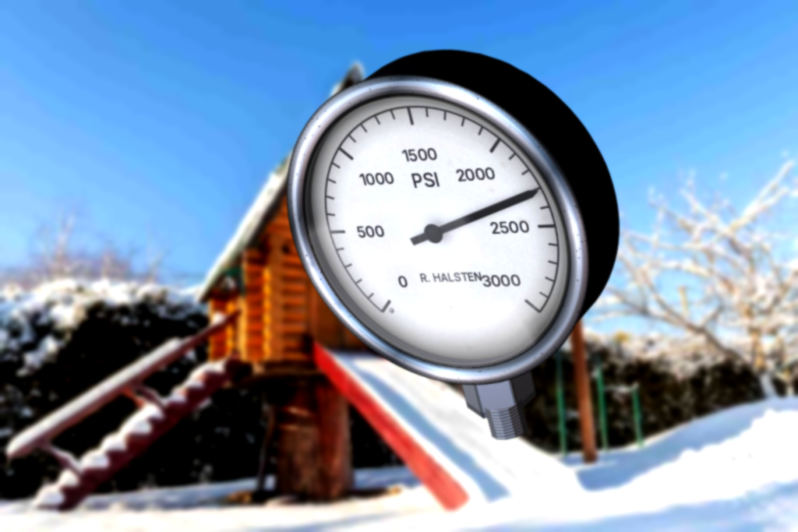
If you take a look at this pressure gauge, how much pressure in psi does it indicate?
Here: 2300 psi
